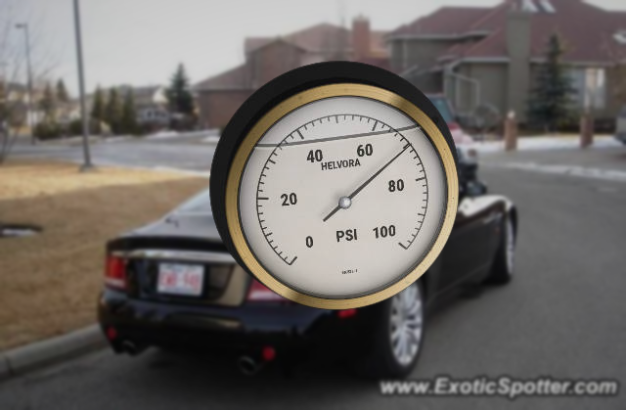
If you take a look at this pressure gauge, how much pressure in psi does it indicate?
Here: 70 psi
